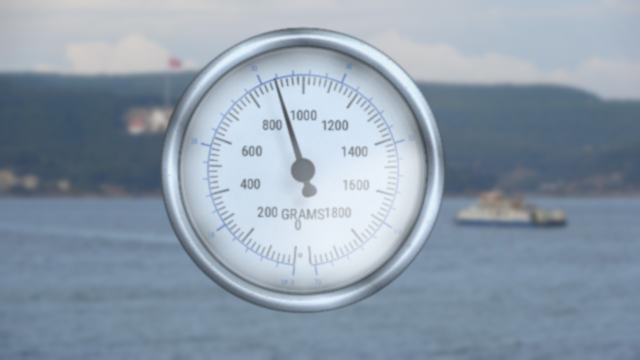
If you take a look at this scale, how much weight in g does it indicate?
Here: 900 g
